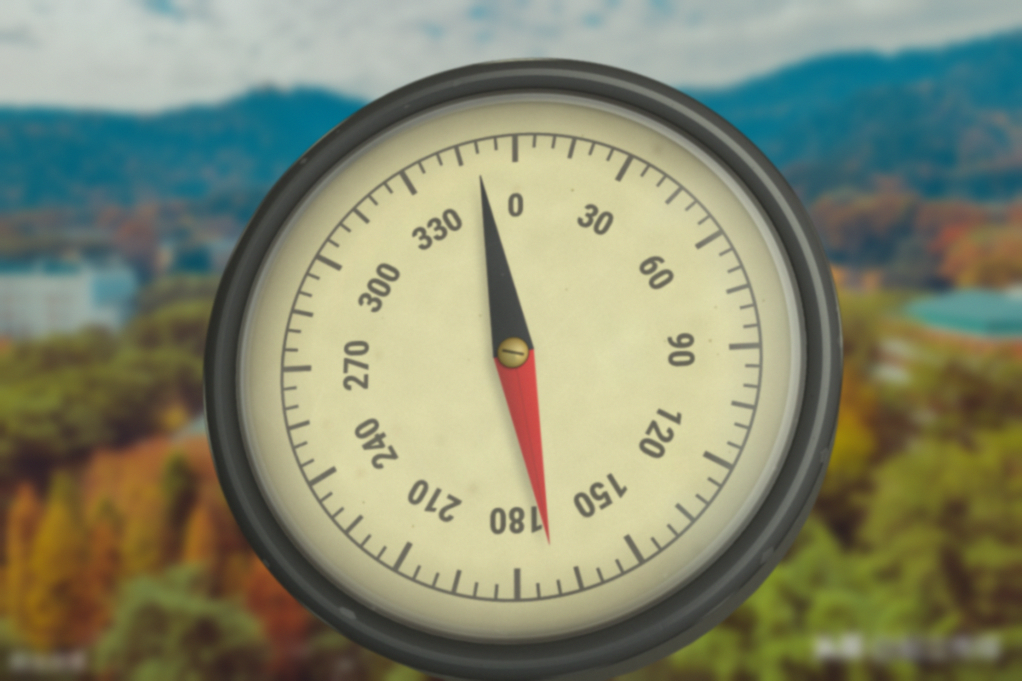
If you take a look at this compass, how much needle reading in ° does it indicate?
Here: 170 °
